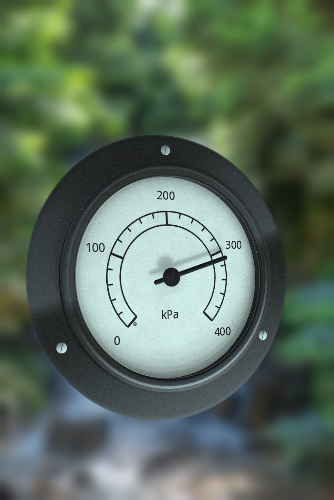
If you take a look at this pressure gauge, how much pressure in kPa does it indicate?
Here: 310 kPa
